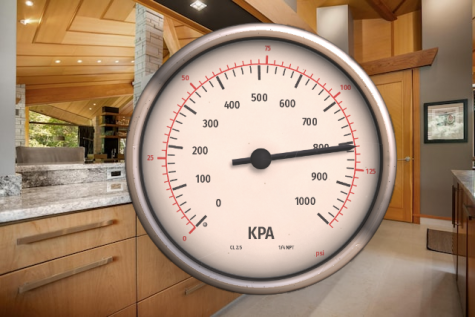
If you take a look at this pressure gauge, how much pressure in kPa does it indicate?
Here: 810 kPa
